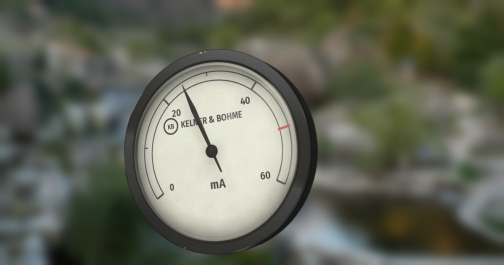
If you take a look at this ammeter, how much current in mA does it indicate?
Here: 25 mA
